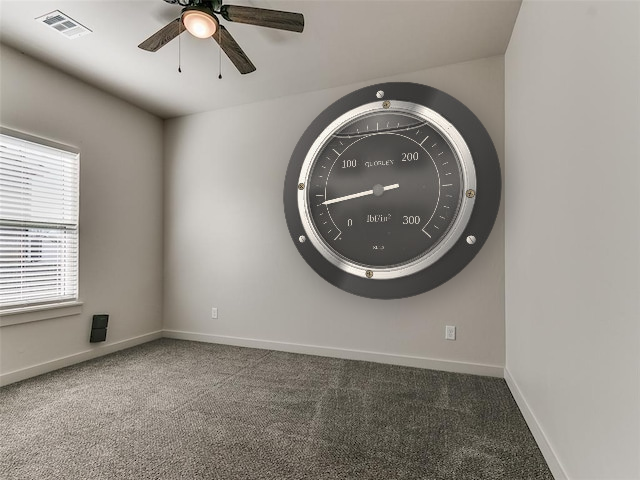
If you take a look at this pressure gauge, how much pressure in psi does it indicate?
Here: 40 psi
